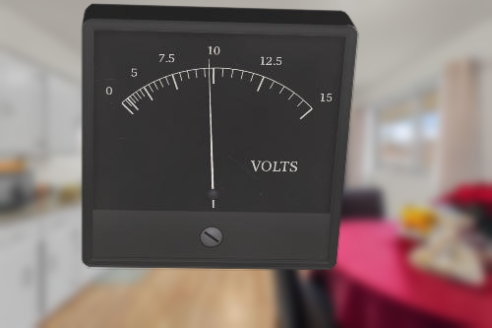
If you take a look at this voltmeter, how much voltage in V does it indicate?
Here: 9.75 V
